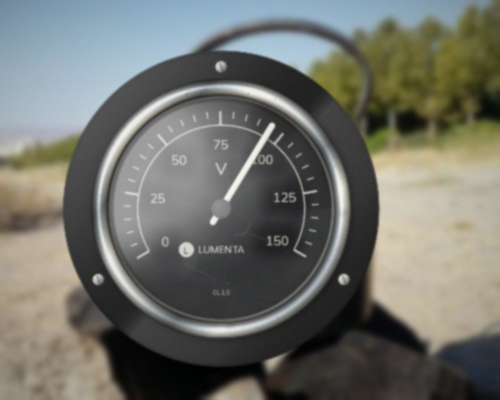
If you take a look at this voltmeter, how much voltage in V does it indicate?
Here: 95 V
